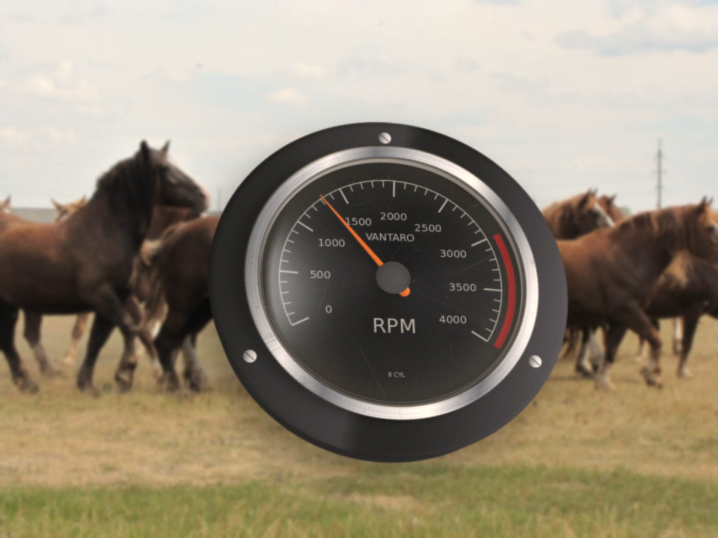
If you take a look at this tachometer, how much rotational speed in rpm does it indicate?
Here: 1300 rpm
